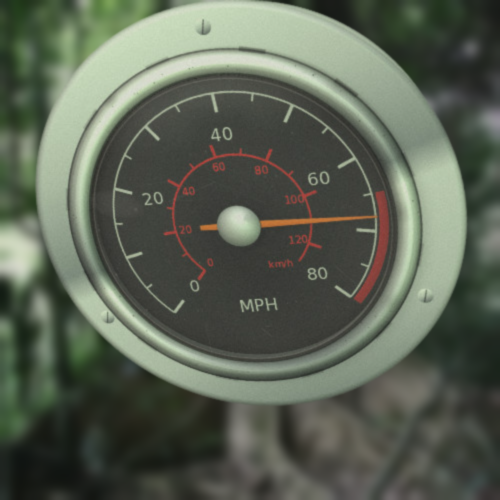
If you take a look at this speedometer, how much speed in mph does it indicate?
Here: 67.5 mph
